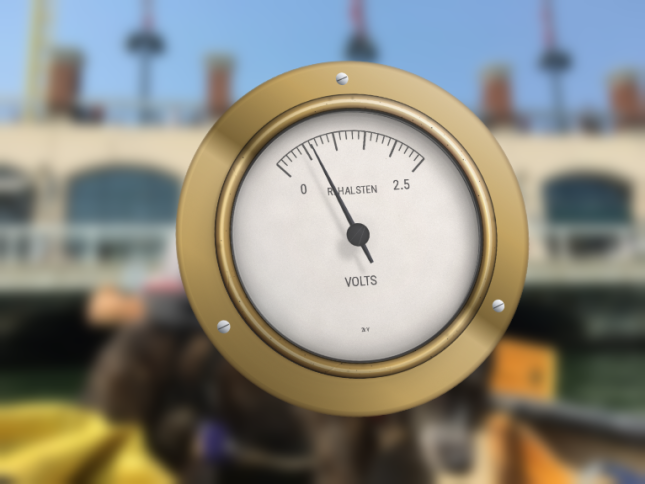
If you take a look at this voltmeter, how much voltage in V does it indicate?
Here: 0.6 V
